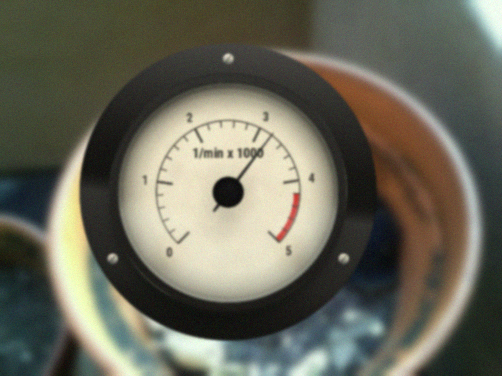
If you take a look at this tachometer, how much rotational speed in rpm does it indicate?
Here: 3200 rpm
